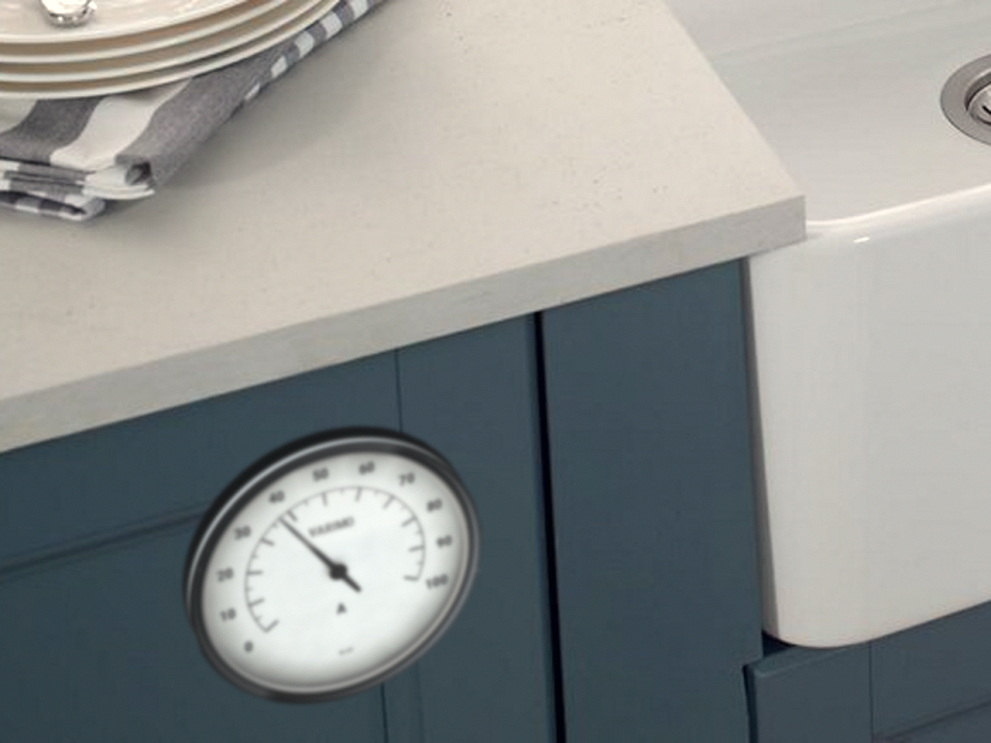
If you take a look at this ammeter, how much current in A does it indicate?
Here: 37.5 A
